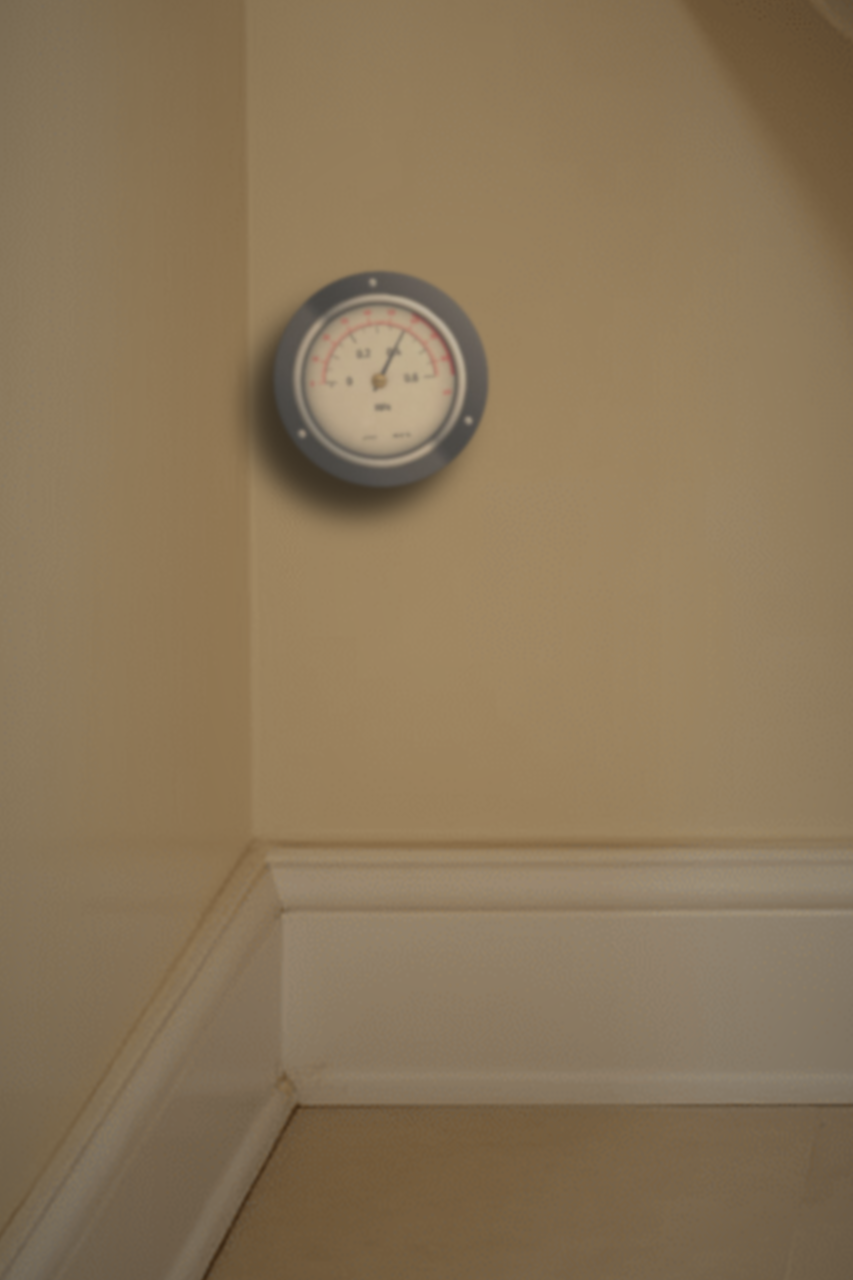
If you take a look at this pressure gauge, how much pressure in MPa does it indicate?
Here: 0.4 MPa
